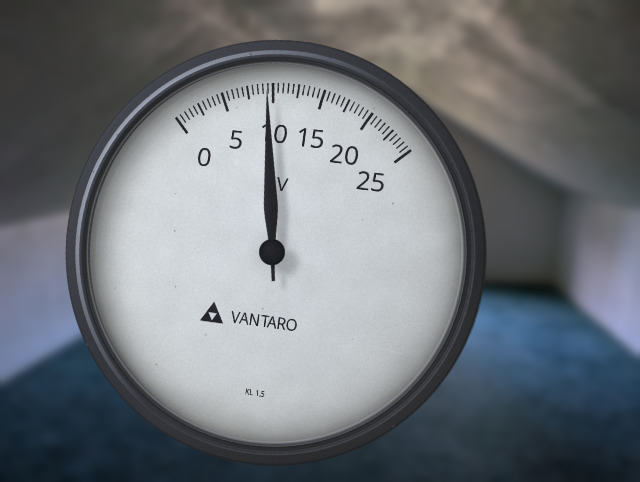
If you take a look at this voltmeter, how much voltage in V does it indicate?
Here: 9.5 V
